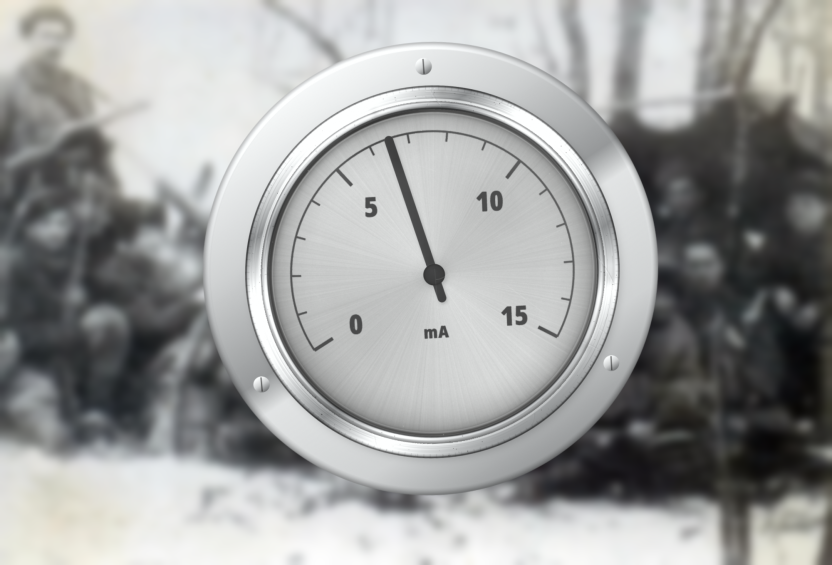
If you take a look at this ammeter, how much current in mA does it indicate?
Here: 6.5 mA
